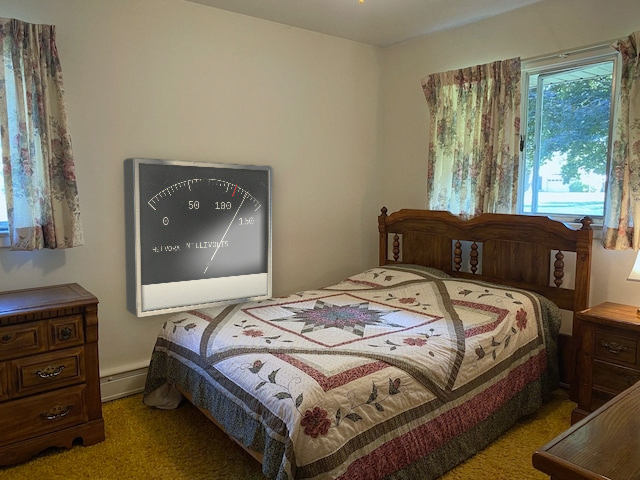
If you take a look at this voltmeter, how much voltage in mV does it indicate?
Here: 125 mV
